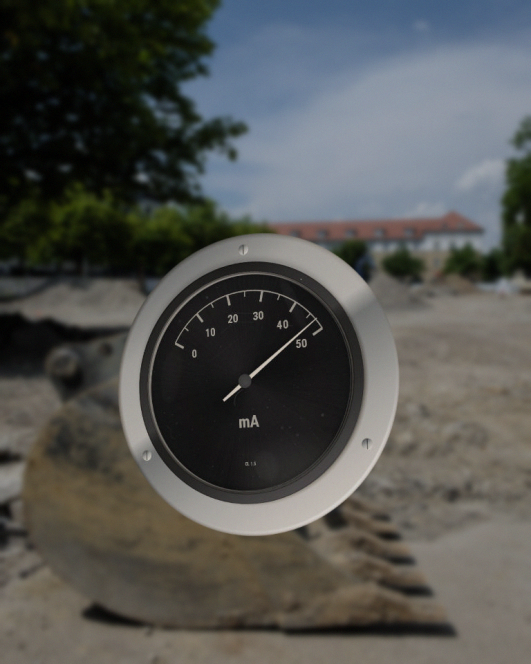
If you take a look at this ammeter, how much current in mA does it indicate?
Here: 47.5 mA
